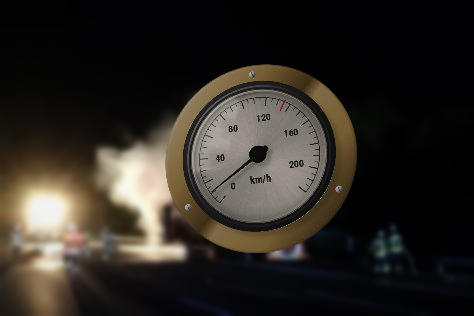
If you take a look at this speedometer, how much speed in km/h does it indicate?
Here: 10 km/h
